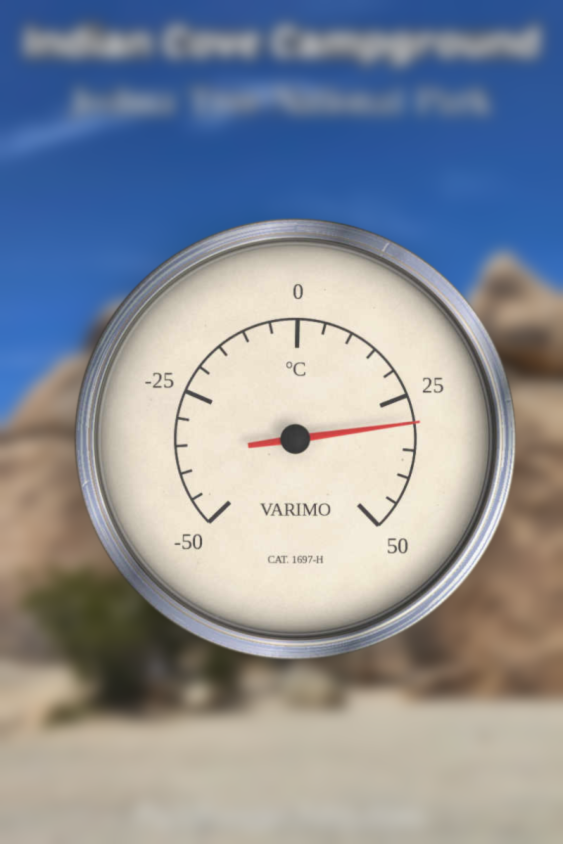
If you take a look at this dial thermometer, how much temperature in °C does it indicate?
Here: 30 °C
